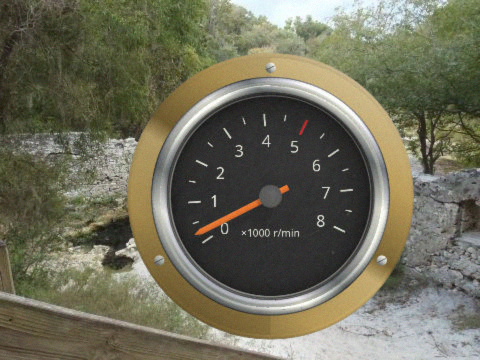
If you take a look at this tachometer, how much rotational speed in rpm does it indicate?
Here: 250 rpm
